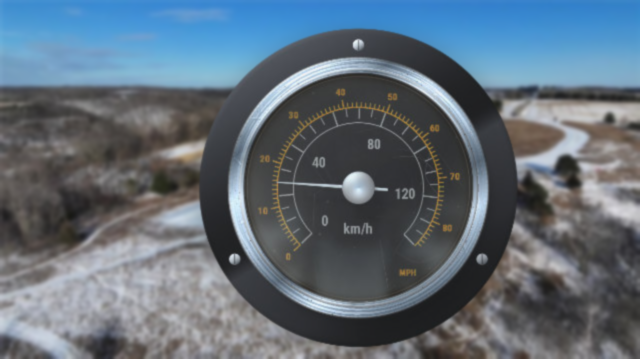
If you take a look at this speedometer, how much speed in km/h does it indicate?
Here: 25 km/h
